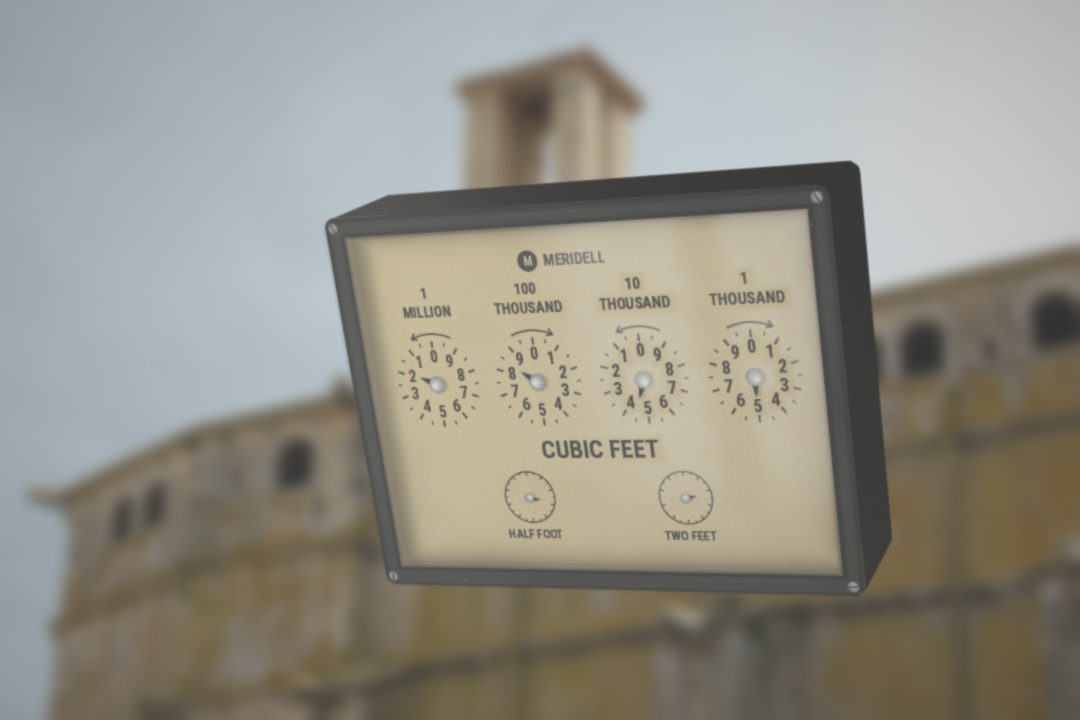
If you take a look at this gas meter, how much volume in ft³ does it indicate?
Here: 184500 ft³
